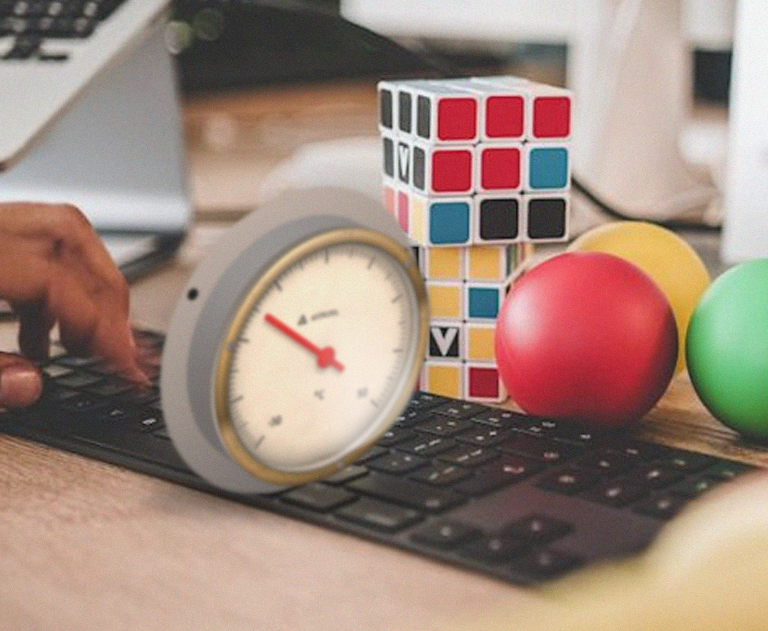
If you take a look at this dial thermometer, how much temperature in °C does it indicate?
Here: -5 °C
